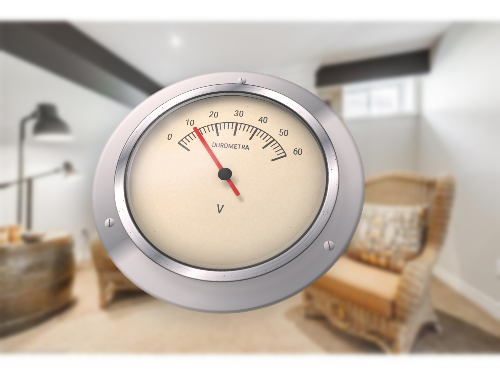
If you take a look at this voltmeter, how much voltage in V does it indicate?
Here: 10 V
